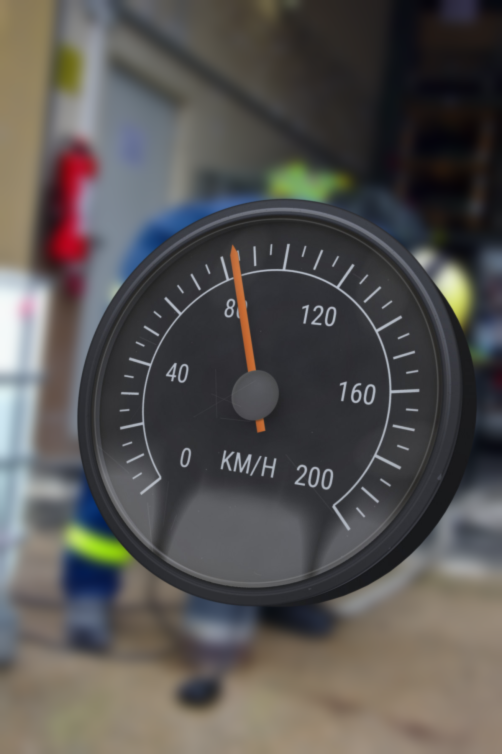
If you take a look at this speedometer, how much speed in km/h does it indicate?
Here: 85 km/h
